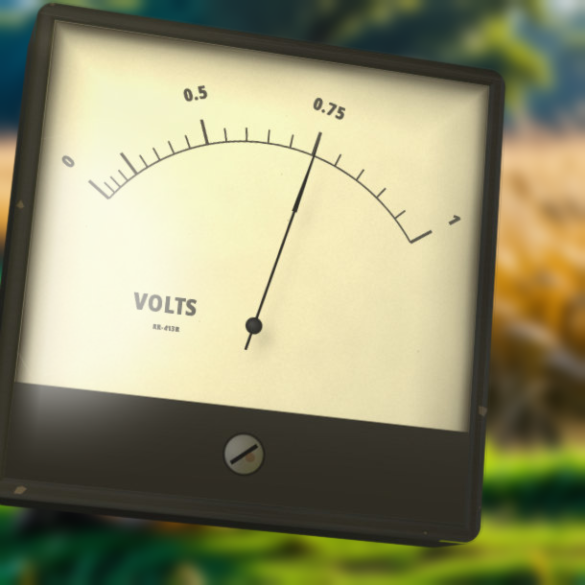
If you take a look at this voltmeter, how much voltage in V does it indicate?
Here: 0.75 V
